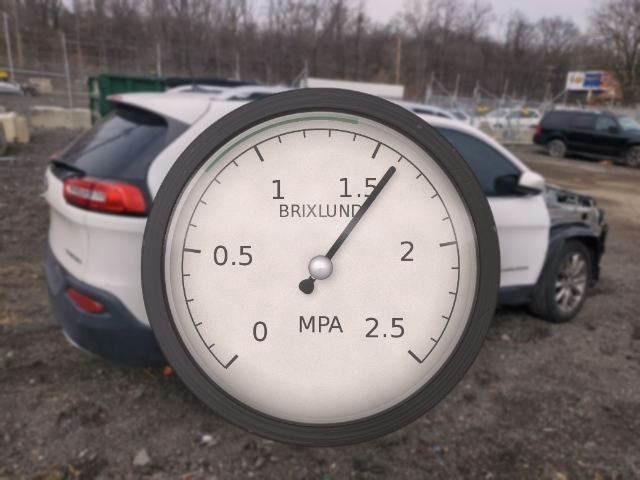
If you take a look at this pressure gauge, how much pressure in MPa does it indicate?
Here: 1.6 MPa
